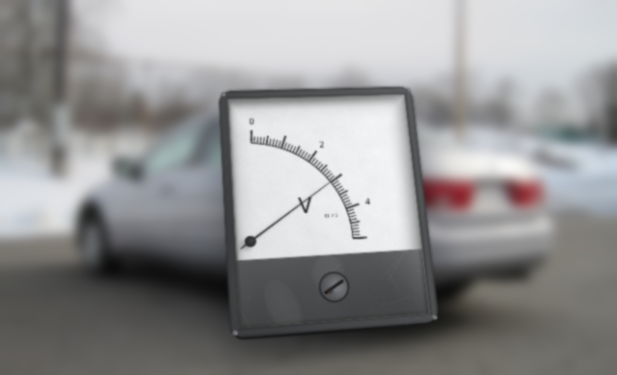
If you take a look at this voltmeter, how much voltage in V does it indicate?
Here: 3 V
